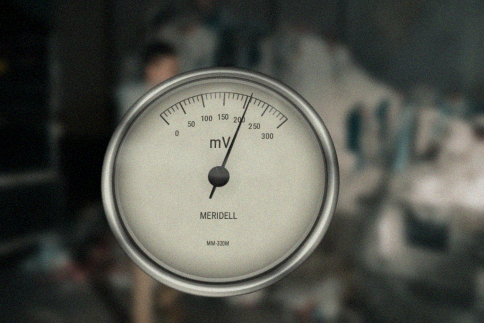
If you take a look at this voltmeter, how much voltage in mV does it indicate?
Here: 210 mV
